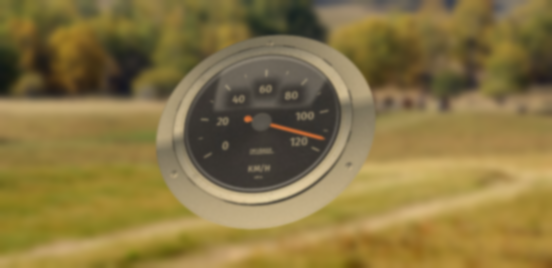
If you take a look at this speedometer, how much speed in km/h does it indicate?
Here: 115 km/h
